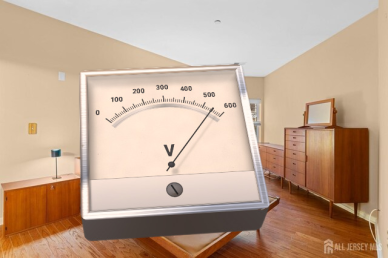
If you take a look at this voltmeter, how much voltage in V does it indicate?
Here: 550 V
